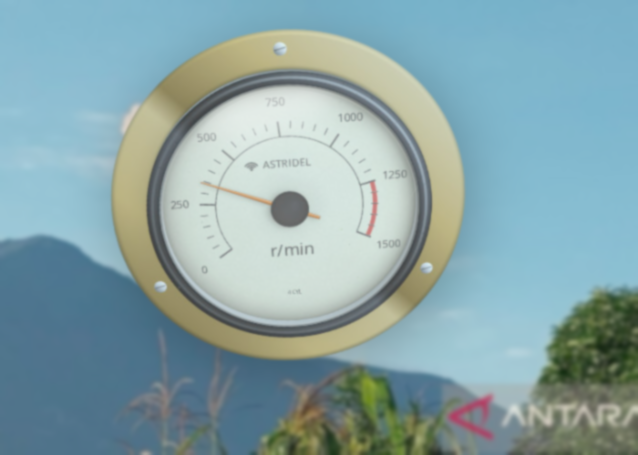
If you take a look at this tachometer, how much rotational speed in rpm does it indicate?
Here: 350 rpm
